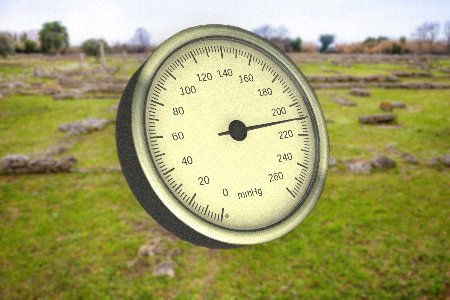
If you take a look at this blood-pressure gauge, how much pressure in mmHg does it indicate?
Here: 210 mmHg
